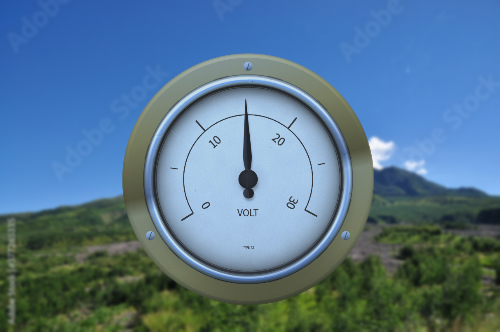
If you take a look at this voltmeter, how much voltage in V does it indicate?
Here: 15 V
